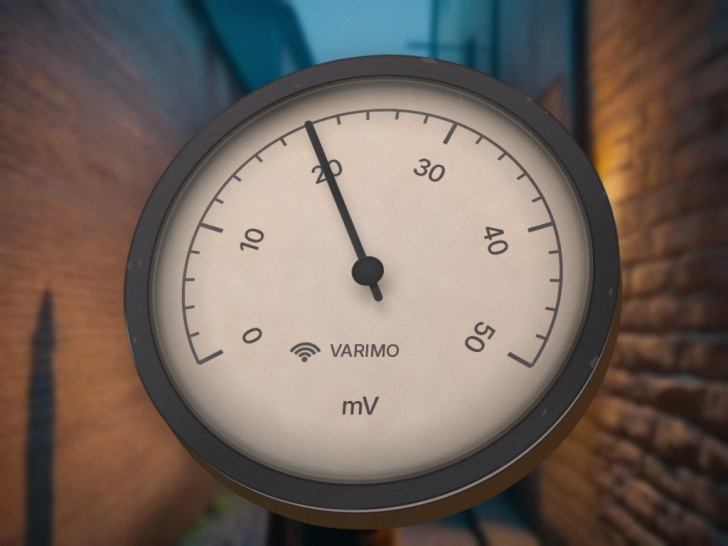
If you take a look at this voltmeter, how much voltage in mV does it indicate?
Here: 20 mV
